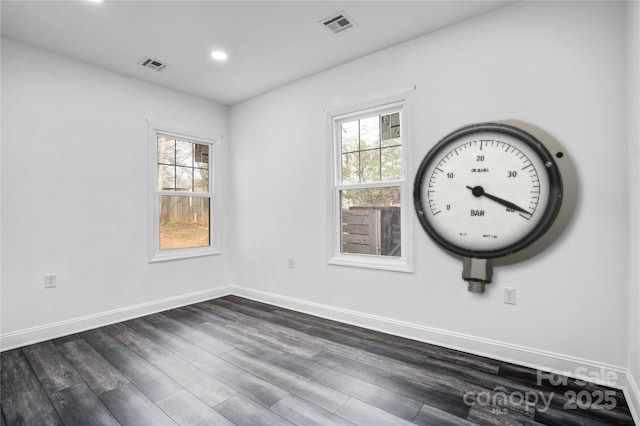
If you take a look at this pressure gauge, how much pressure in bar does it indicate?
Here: 39 bar
